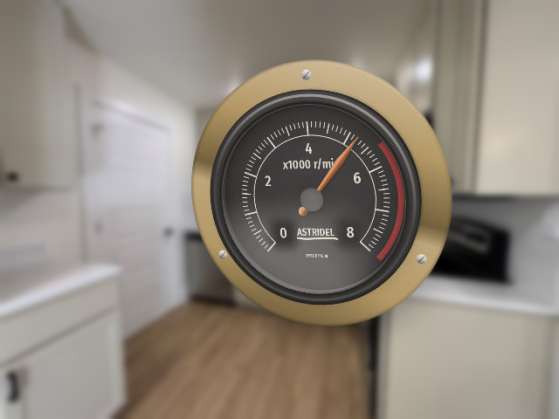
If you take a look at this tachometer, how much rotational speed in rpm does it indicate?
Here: 5200 rpm
